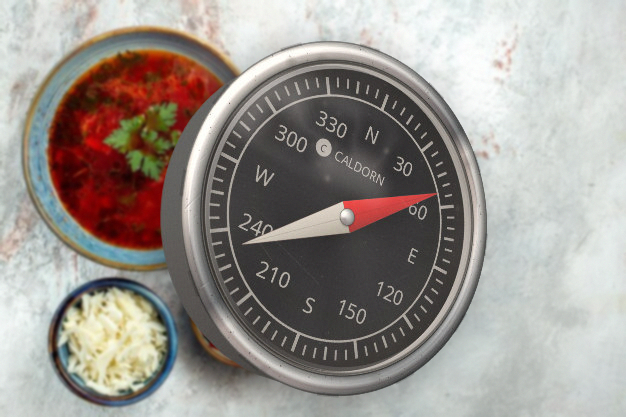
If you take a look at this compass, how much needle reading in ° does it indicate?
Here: 52.5 °
